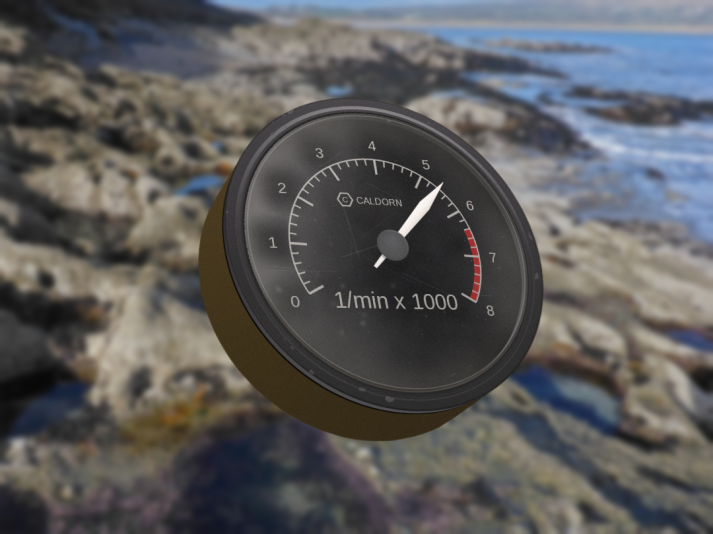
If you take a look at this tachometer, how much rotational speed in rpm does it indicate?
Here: 5400 rpm
